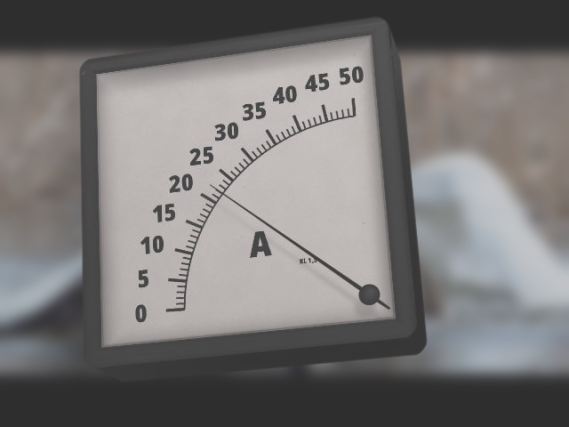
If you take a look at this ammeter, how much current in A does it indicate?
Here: 22 A
